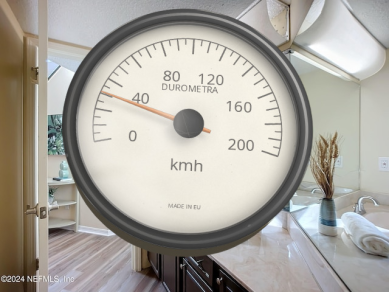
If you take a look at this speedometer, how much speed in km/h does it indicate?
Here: 30 km/h
